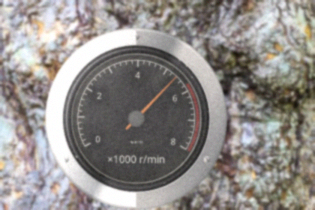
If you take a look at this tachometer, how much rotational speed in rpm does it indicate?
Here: 5400 rpm
